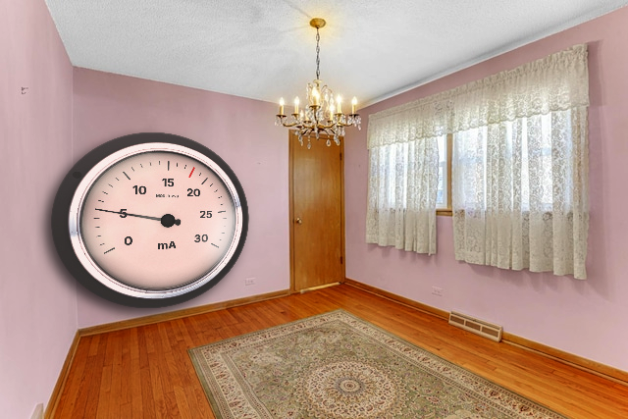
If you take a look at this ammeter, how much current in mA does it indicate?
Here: 5 mA
